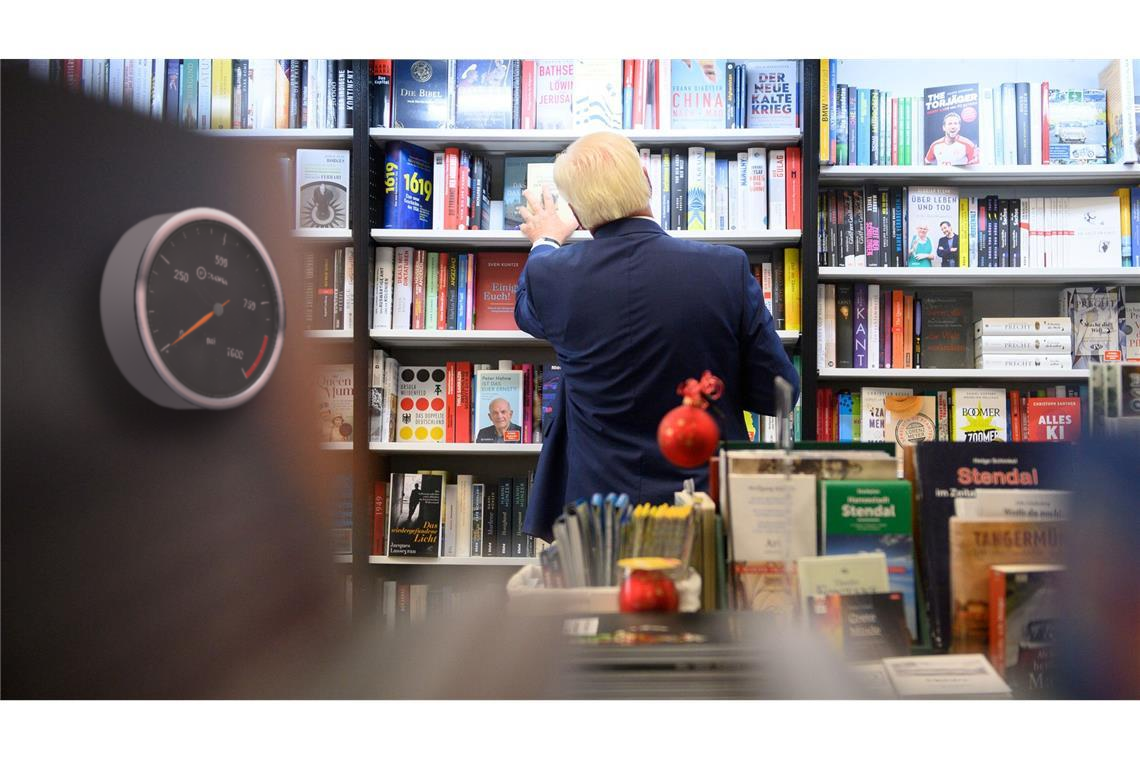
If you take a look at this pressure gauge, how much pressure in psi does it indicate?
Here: 0 psi
